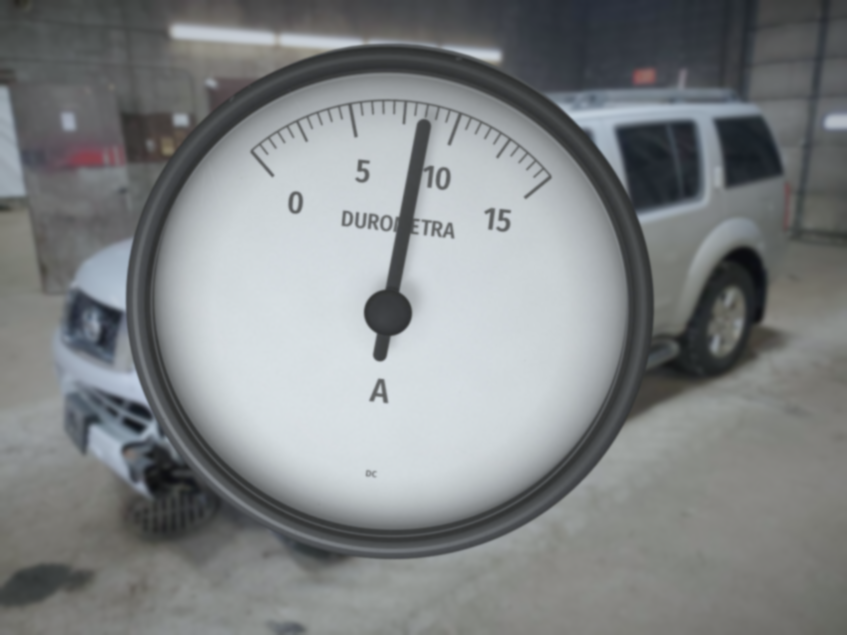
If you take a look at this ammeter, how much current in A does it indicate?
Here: 8.5 A
